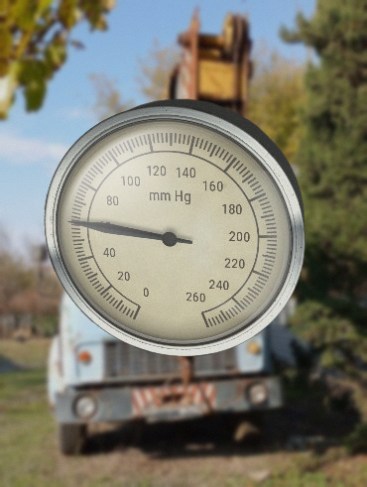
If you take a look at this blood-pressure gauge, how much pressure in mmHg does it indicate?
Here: 60 mmHg
